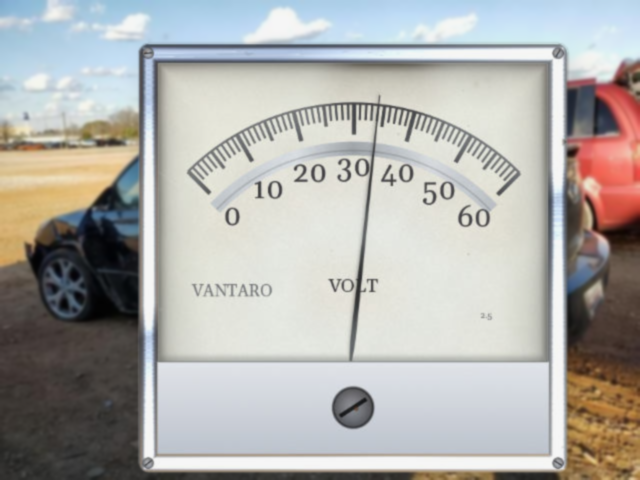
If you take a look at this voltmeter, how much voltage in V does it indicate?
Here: 34 V
